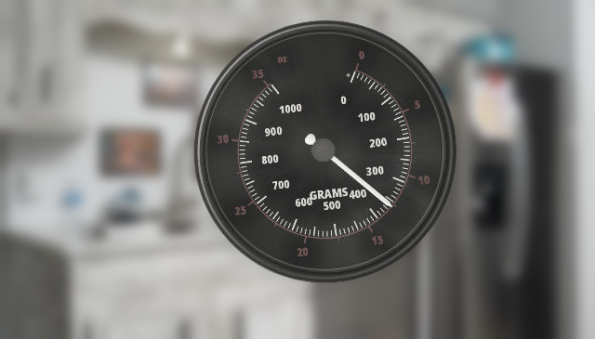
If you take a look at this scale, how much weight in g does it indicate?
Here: 360 g
